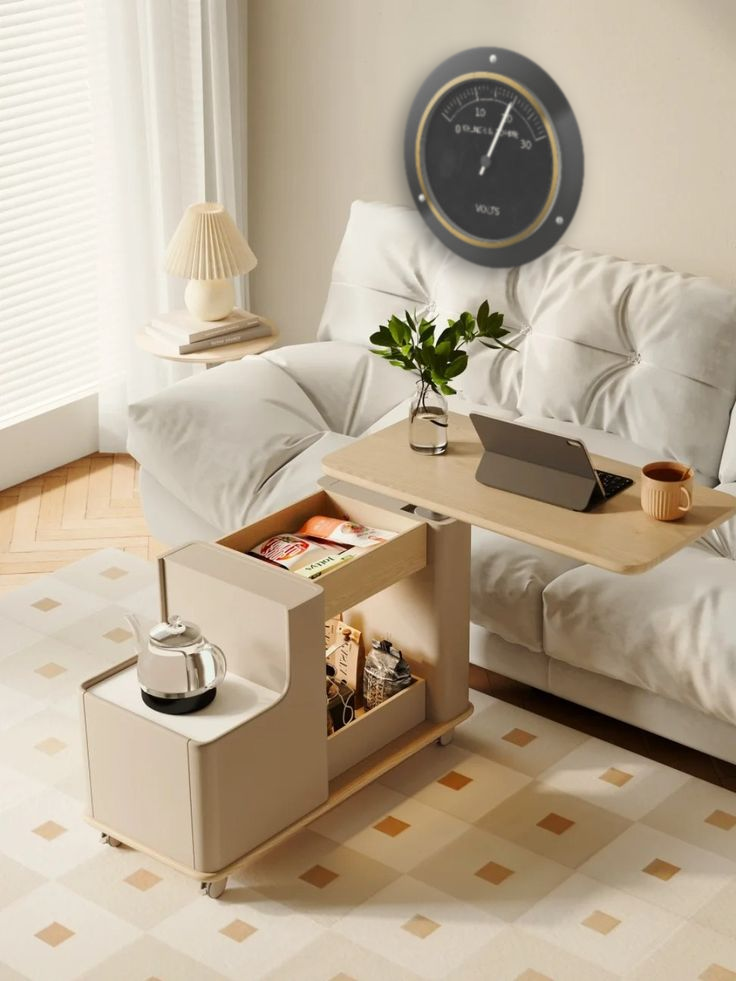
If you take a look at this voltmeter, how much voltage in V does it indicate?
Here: 20 V
